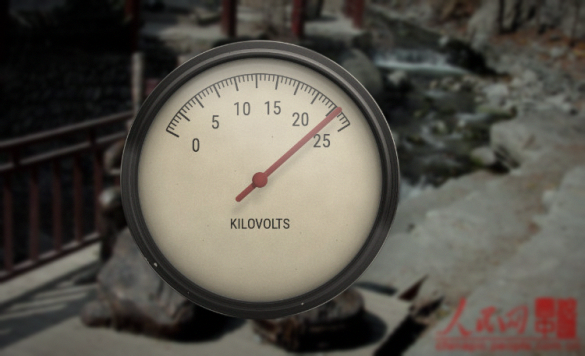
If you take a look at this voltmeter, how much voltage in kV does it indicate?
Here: 23 kV
